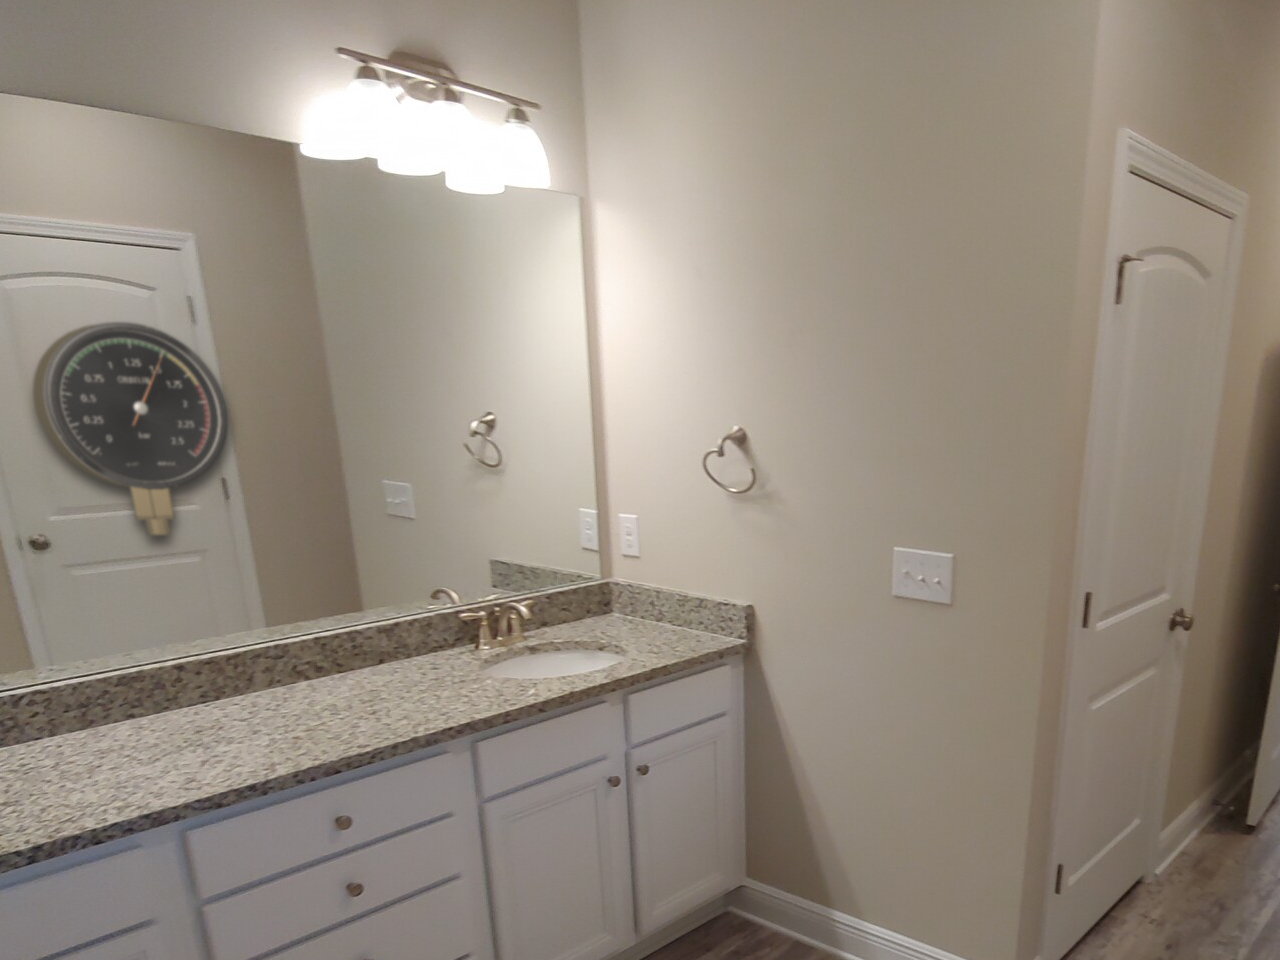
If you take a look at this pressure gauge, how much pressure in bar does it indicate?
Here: 1.5 bar
